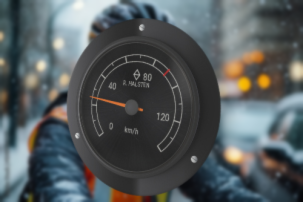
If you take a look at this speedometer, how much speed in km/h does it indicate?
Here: 25 km/h
